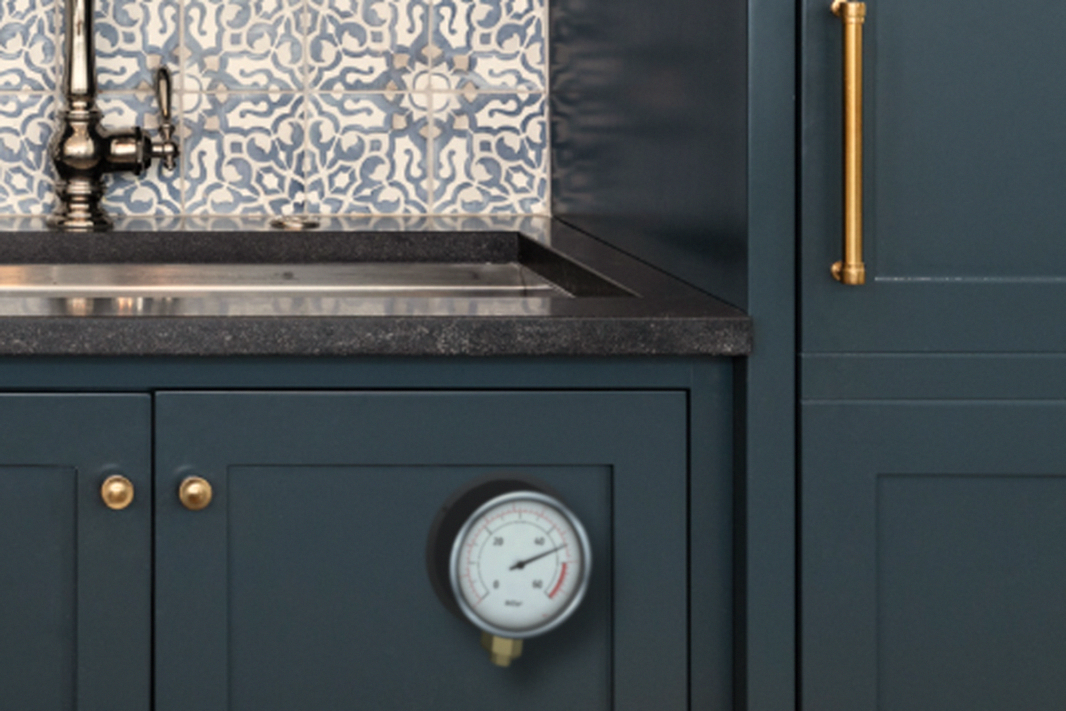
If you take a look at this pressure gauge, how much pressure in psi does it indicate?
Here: 45 psi
